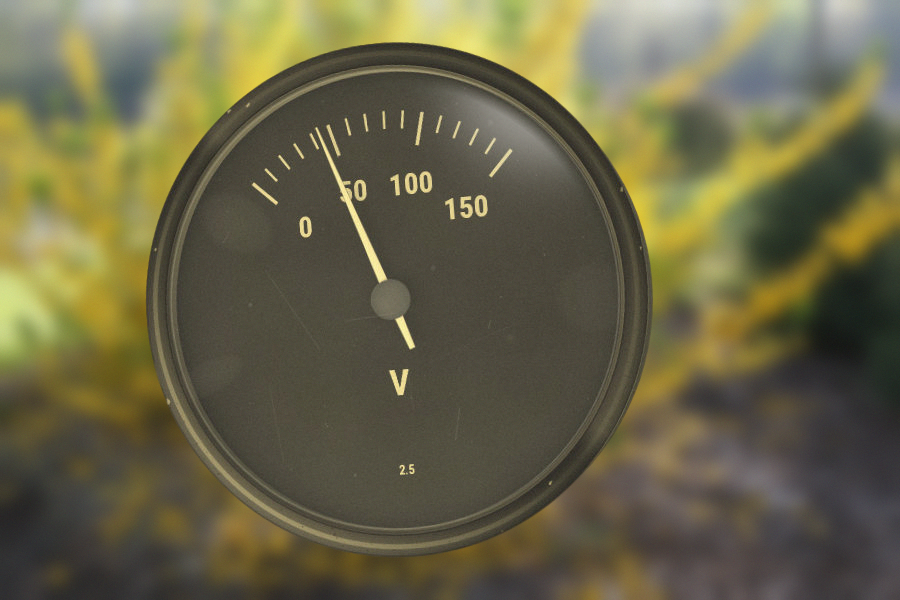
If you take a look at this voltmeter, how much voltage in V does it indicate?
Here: 45 V
